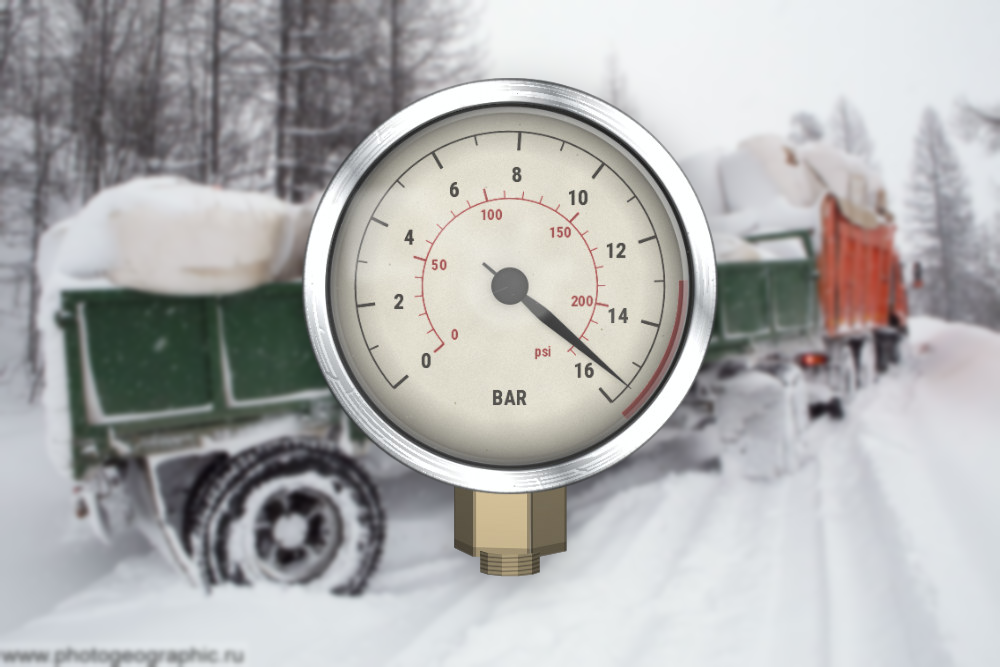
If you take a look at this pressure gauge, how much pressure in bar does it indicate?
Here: 15.5 bar
